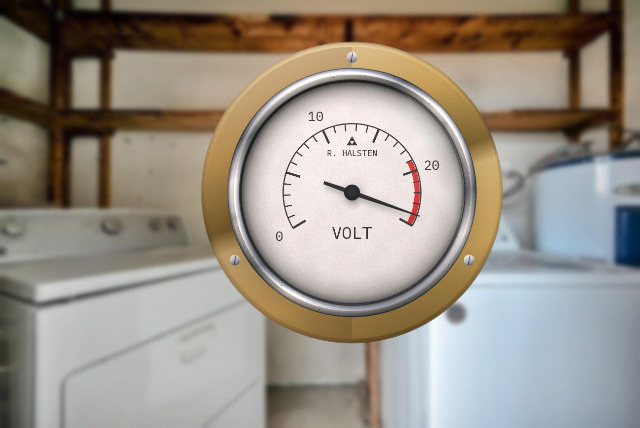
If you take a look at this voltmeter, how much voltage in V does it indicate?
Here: 24 V
